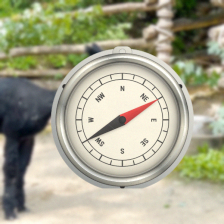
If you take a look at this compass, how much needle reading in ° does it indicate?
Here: 60 °
